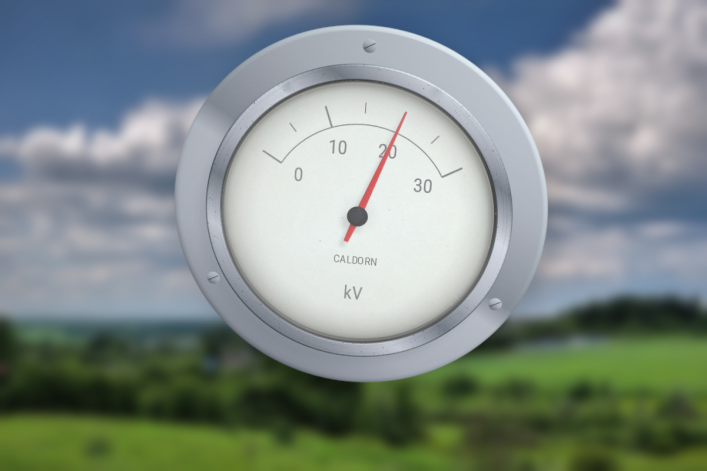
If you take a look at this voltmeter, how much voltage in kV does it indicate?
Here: 20 kV
